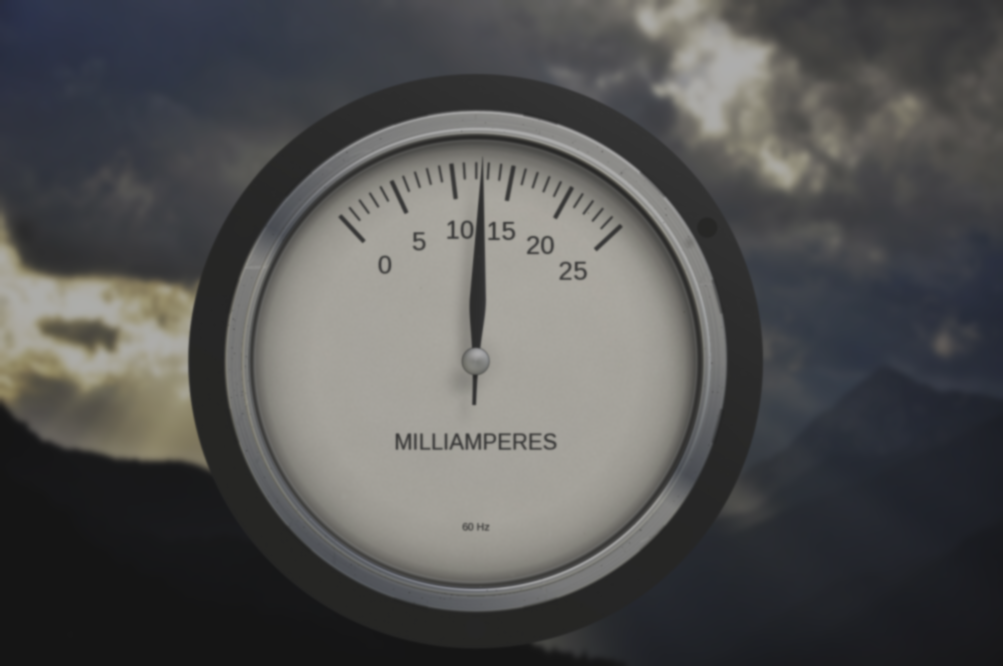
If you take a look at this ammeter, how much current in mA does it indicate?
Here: 12.5 mA
